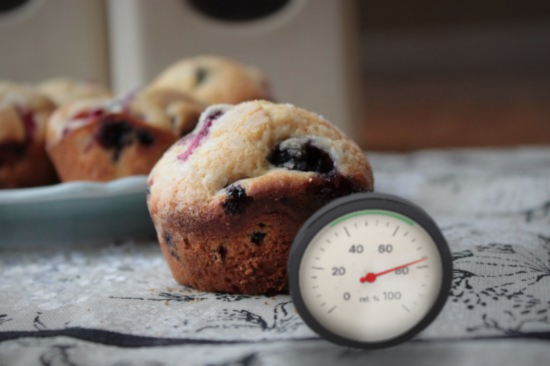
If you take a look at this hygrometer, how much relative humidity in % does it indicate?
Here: 76 %
